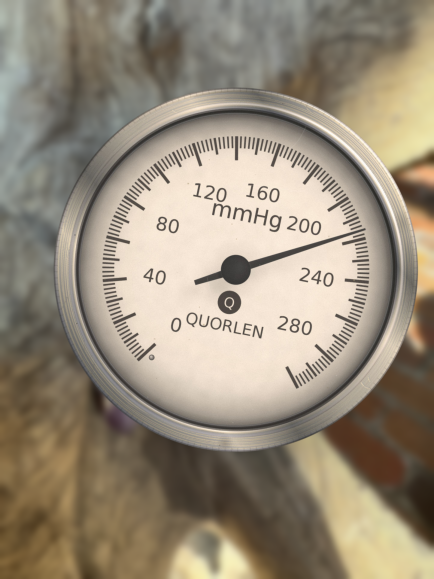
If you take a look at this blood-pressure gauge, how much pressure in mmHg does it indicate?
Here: 216 mmHg
